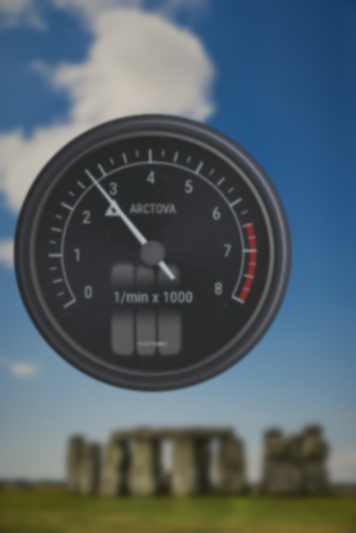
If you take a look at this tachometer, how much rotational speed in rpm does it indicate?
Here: 2750 rpm
